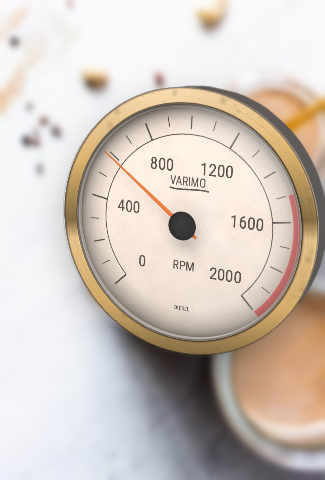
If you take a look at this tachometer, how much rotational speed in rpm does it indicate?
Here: 600 rpm
